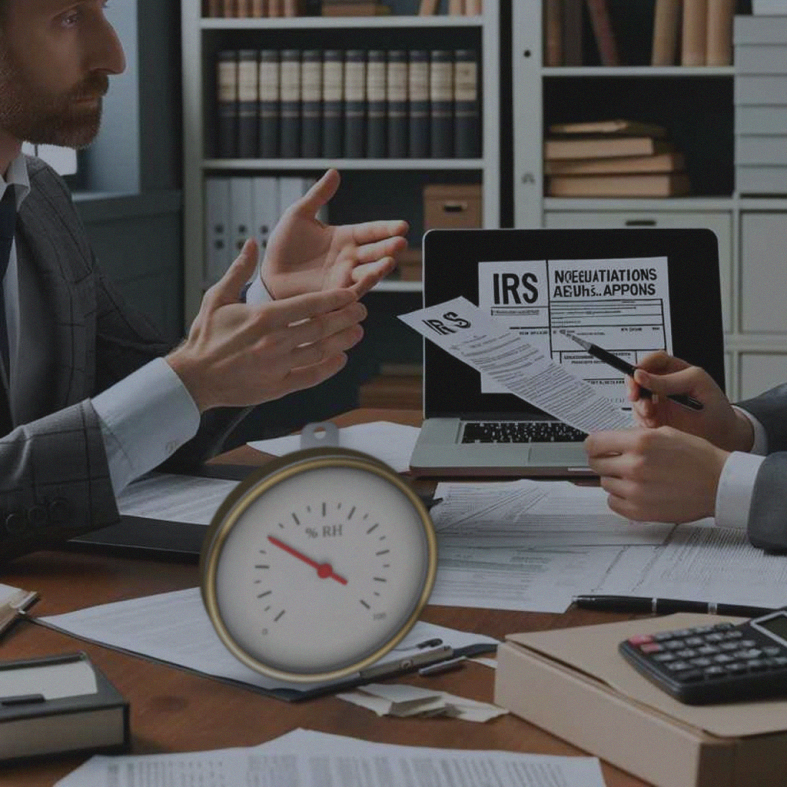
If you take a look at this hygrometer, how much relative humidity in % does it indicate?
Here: 30 %
